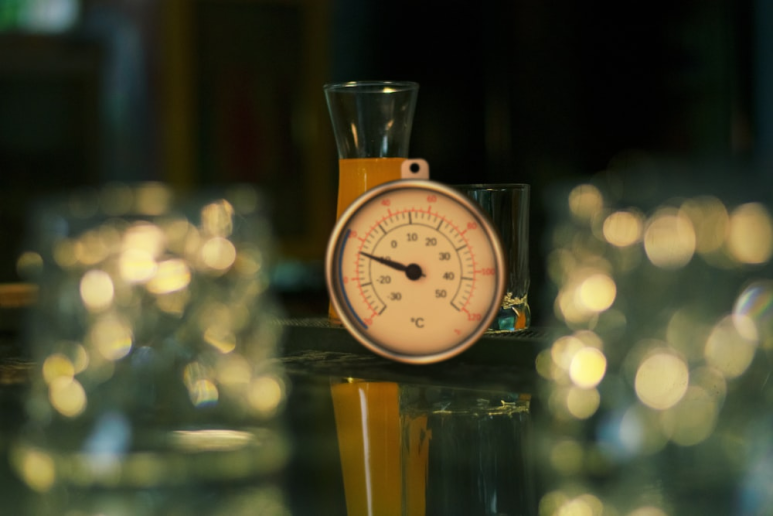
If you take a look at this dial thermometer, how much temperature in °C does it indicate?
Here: -10 °C
